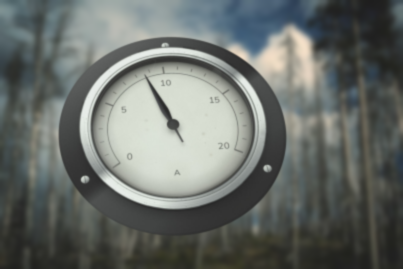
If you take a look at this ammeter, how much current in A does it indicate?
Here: 8.5 A
